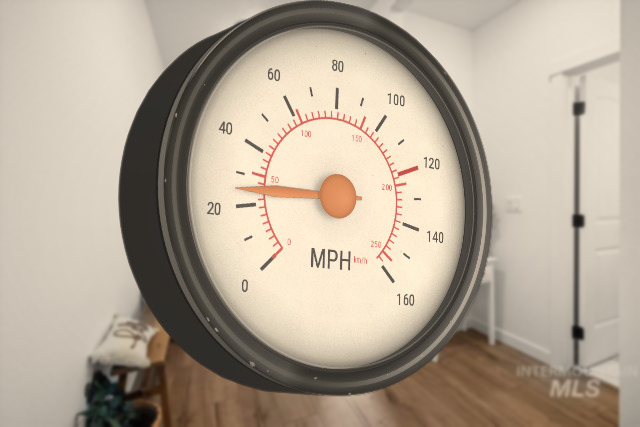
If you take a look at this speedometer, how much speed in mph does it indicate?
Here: 25 mph
